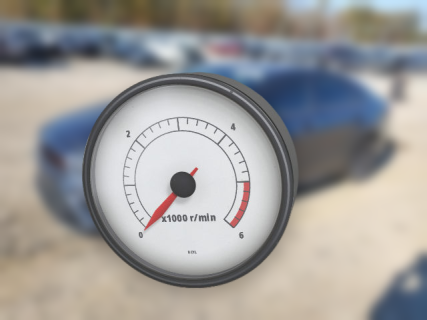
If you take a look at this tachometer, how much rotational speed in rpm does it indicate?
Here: 0 rpm
